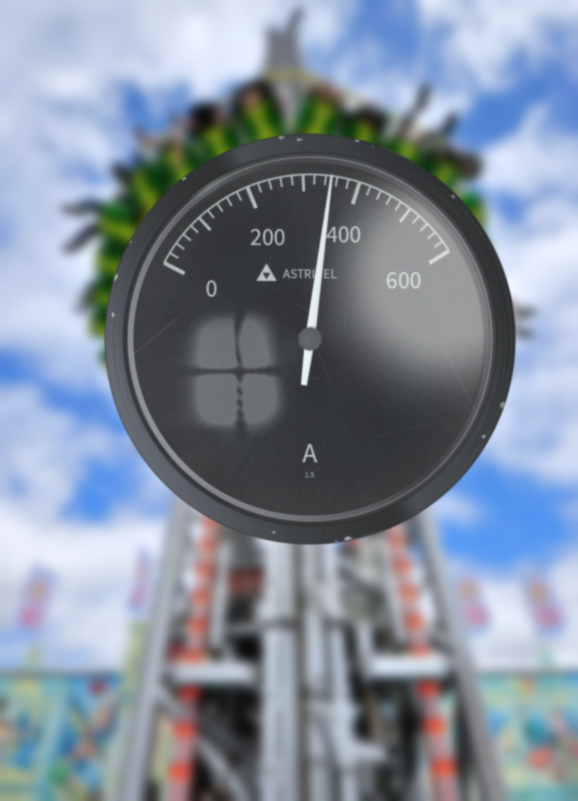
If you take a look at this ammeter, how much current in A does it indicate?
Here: 350 A
